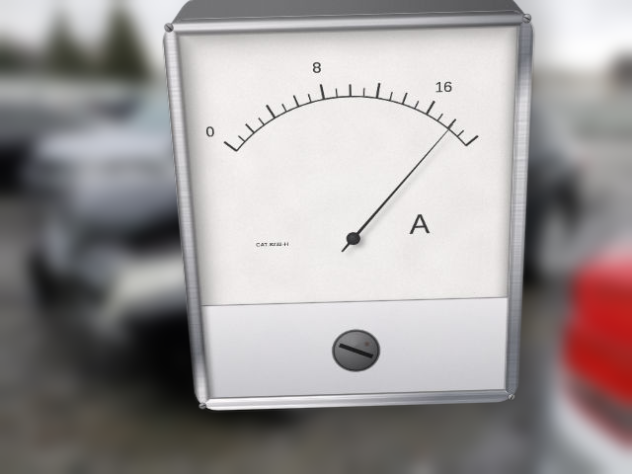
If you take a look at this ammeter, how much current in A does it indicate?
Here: 18 A
